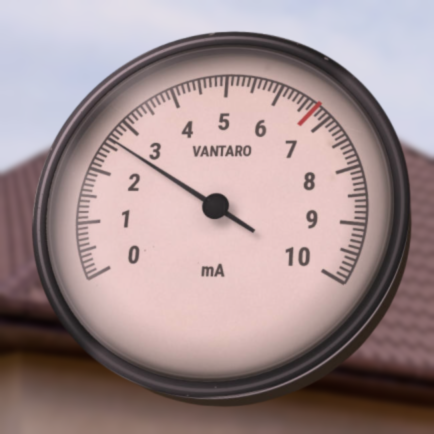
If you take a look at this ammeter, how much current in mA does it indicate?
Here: 2.6 mA
